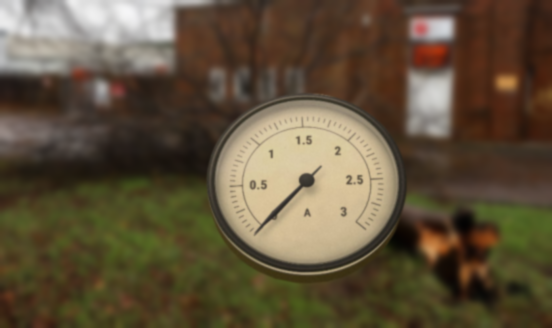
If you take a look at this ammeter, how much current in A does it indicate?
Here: 0 A
